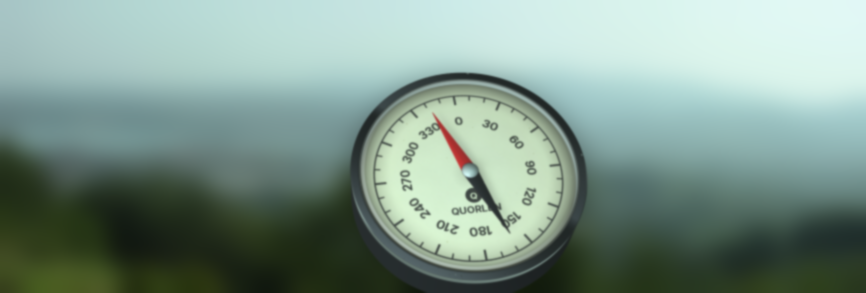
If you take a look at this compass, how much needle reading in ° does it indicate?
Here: 340 °
